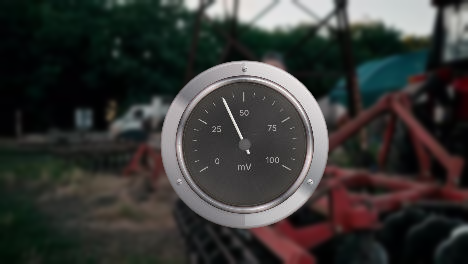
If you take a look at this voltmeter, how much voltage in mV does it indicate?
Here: 40 mV
